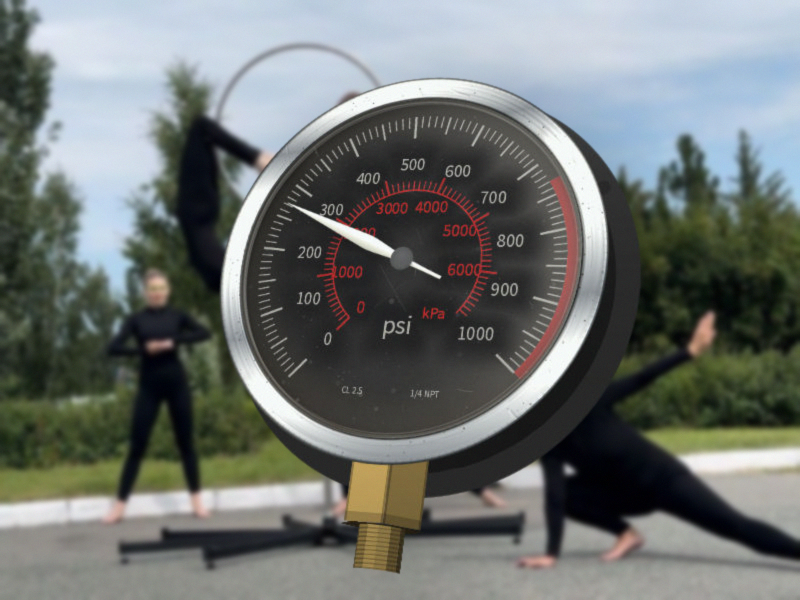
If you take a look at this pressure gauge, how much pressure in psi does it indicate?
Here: 270 psi
